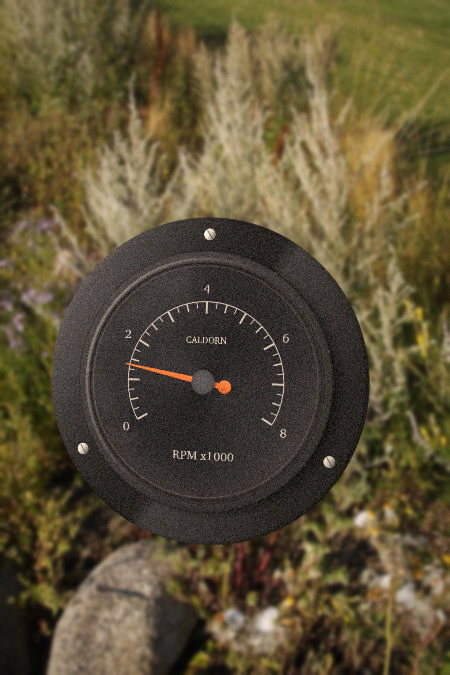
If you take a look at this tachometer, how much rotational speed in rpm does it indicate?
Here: 1375 rpm
